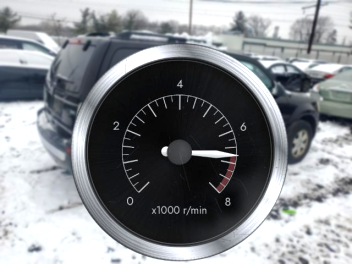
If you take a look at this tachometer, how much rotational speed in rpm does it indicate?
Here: 6750 rpm
